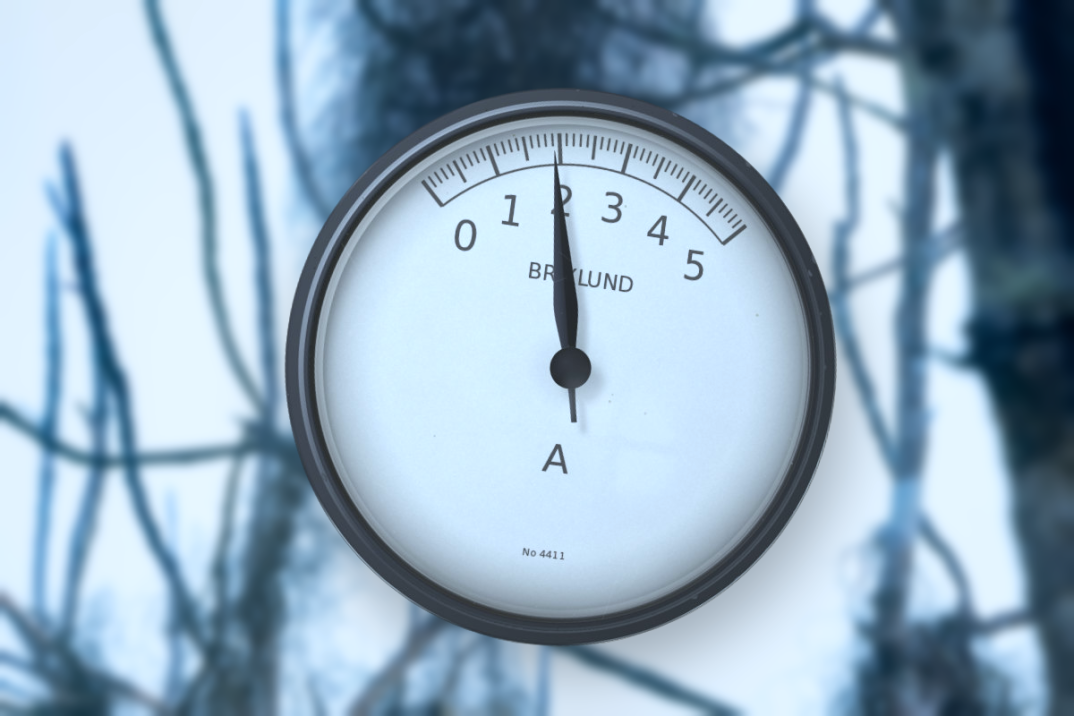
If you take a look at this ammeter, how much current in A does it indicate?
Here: 1.9 A
